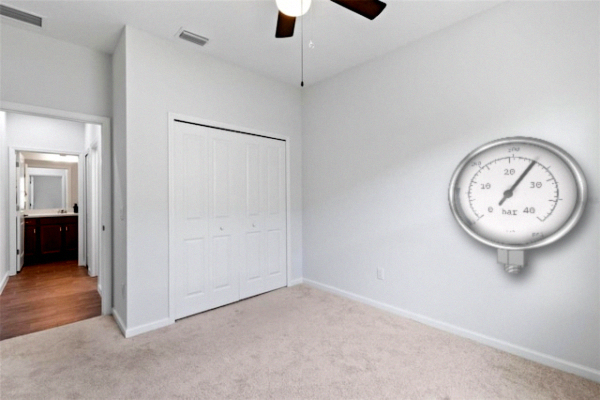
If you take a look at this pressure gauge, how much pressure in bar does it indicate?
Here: 25 bar
